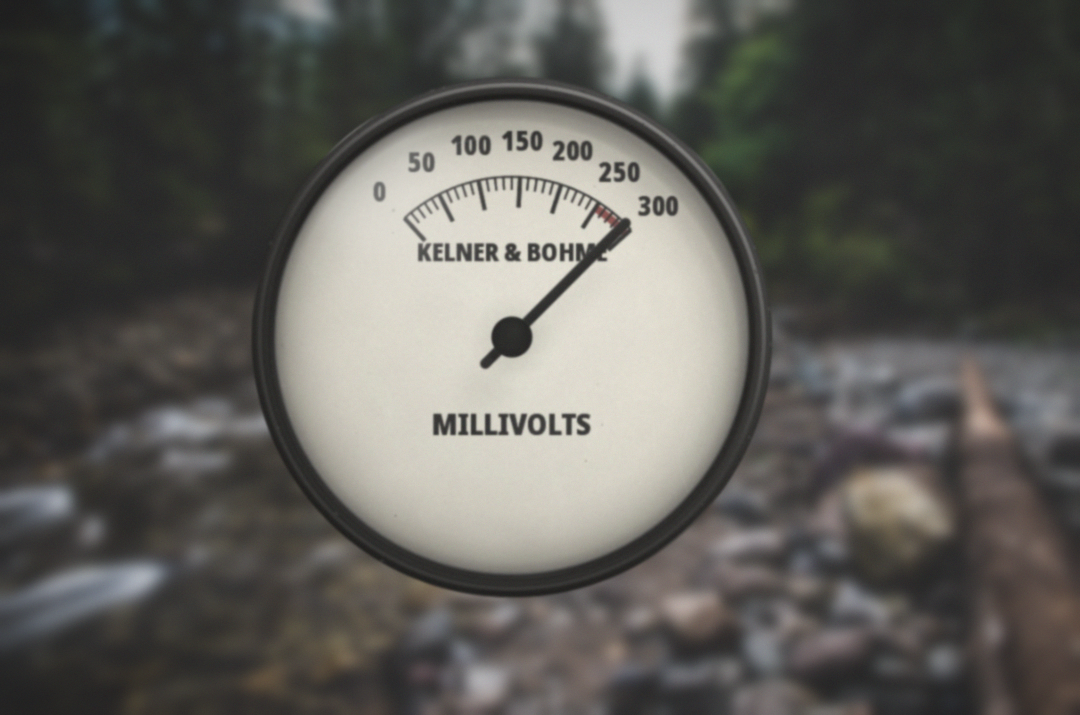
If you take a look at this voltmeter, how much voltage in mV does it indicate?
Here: 290 mV
